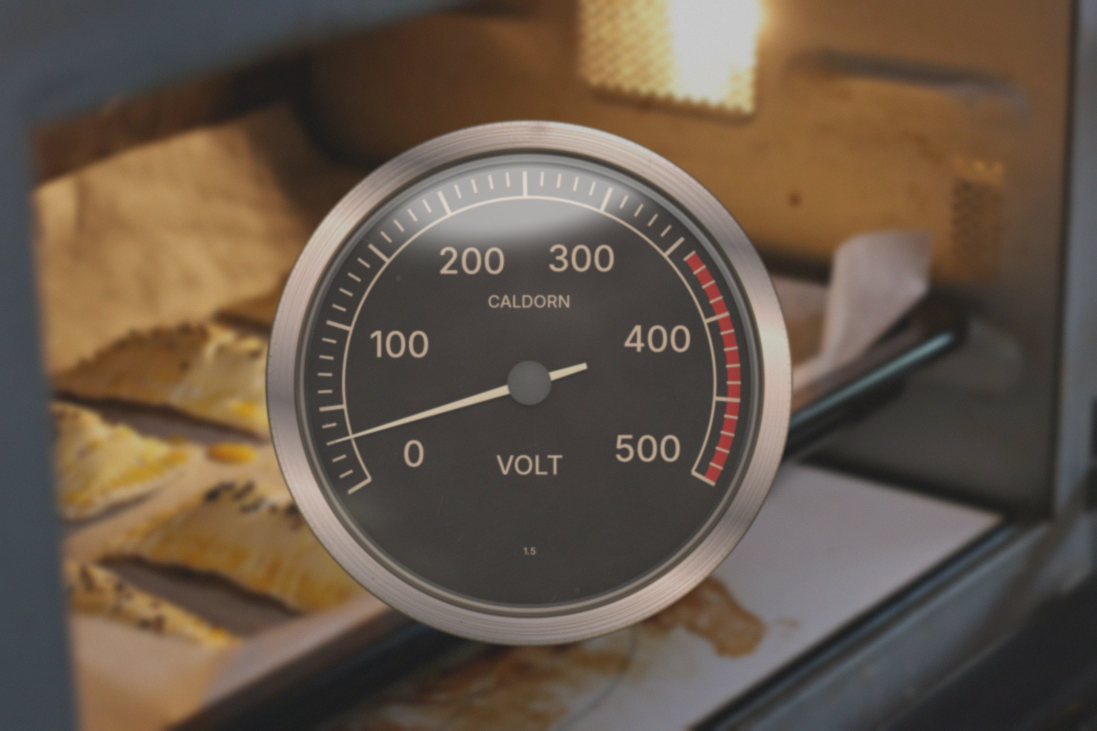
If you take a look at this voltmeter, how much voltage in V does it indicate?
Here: 30 V
